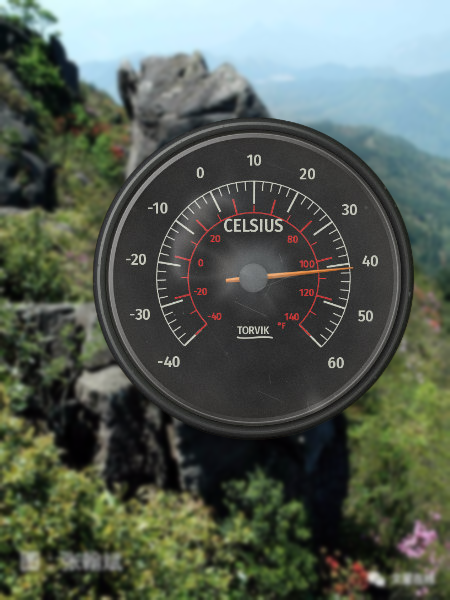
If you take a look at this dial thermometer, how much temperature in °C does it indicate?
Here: 41 °C
